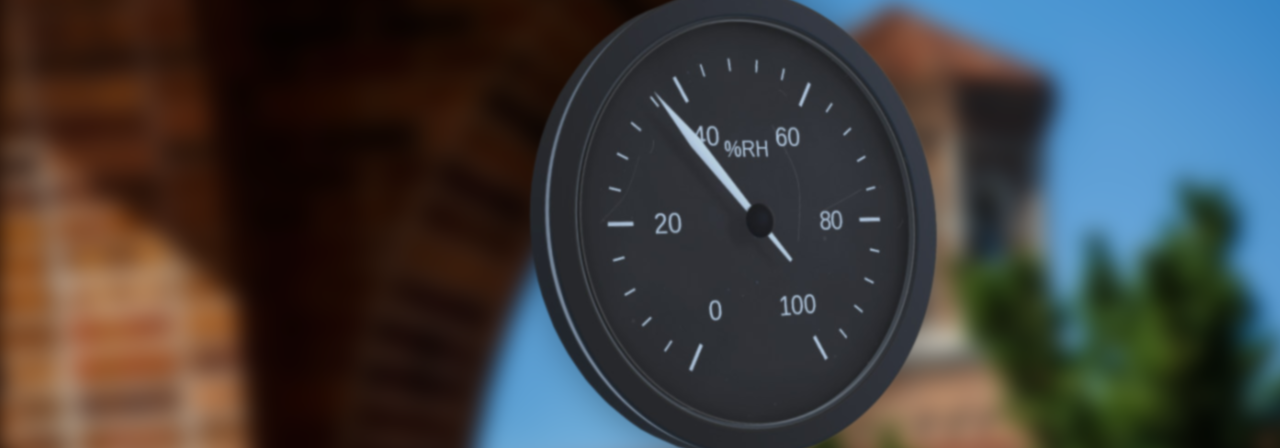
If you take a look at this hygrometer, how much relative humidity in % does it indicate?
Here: 36 %
